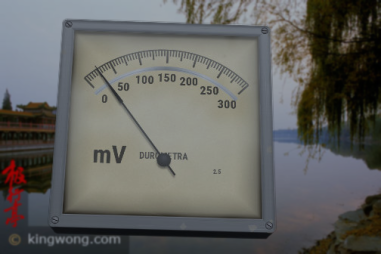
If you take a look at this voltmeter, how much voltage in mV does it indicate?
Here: 25 mV
